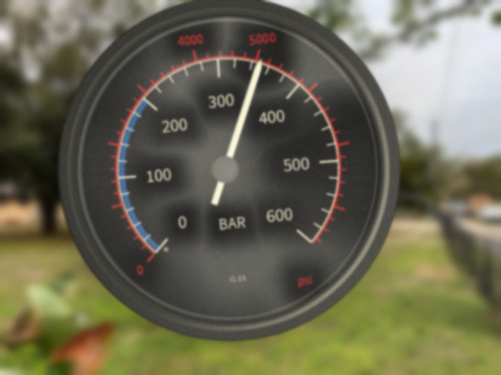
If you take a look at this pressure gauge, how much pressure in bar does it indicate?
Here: 350 bar
